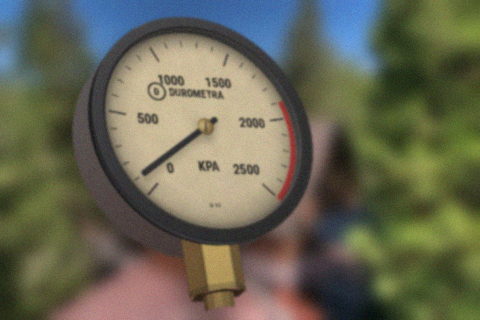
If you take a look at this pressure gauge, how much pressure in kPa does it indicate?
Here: 100 kPa
